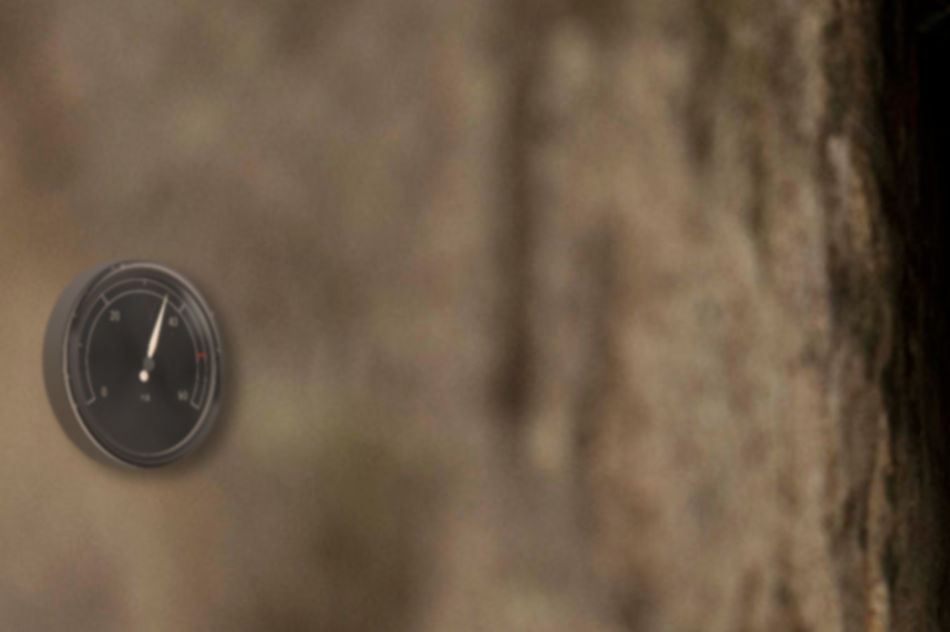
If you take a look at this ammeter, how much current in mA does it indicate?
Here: 35 mA
